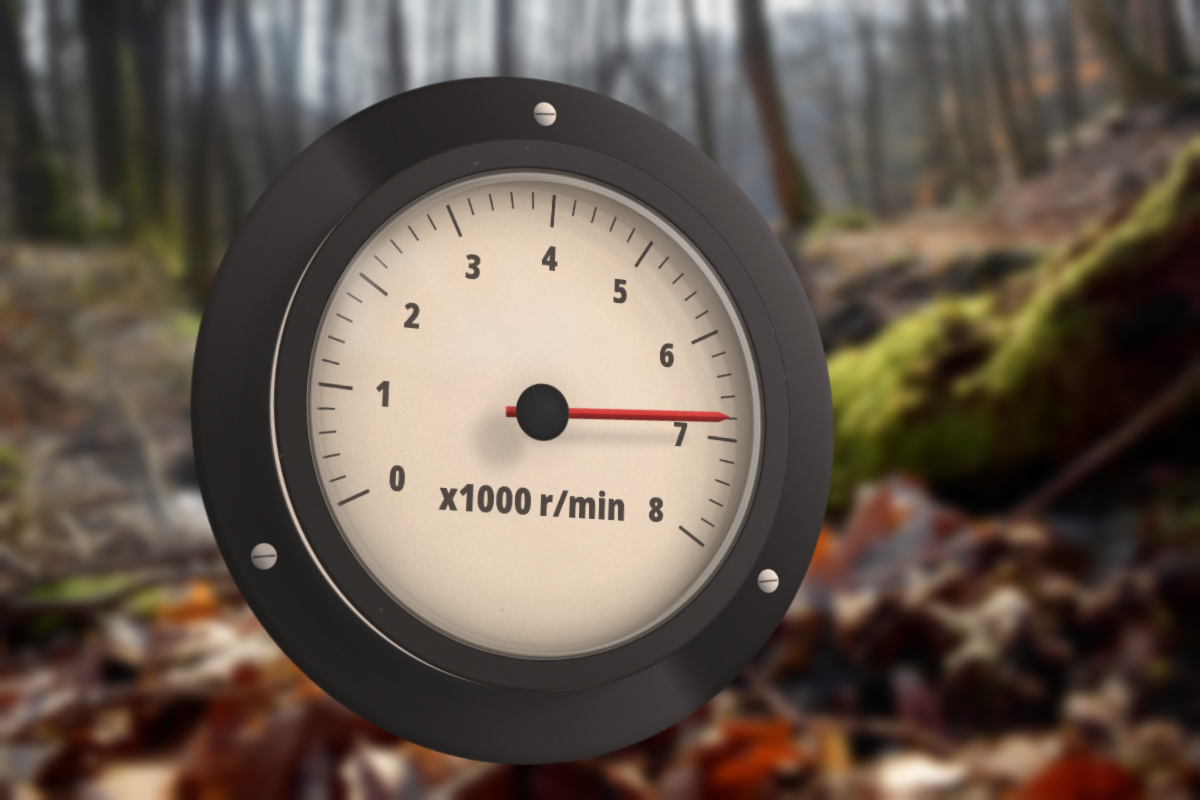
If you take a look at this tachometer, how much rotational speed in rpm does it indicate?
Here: 6800 rpm
